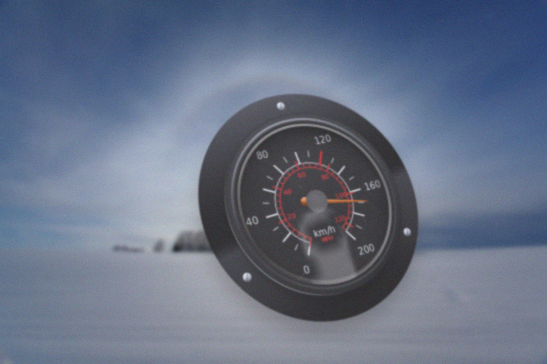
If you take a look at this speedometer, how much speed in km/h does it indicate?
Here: 170 km/h
